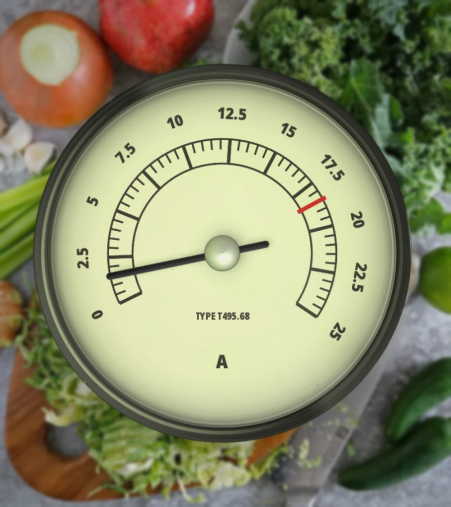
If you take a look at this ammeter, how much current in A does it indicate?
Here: 1.5 A
